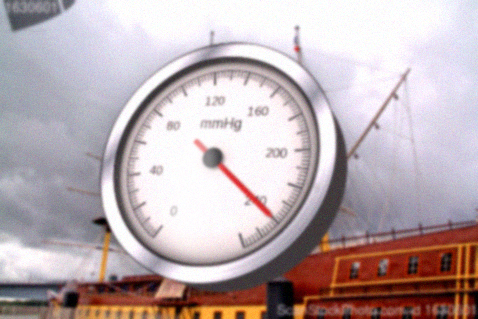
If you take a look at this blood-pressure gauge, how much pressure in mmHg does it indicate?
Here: 240 mmHg
